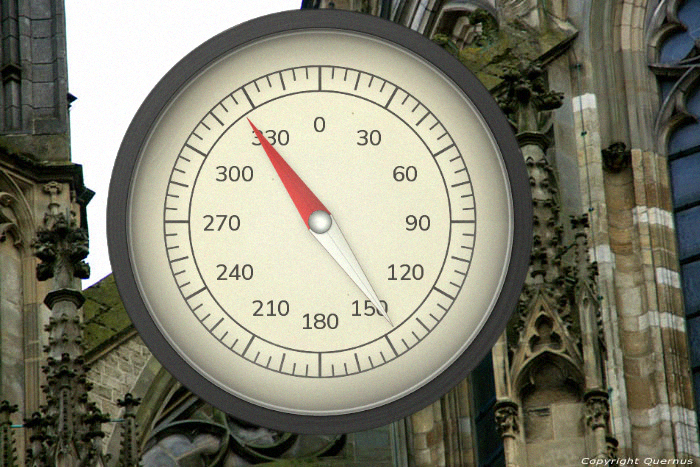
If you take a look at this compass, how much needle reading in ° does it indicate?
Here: 325 °
